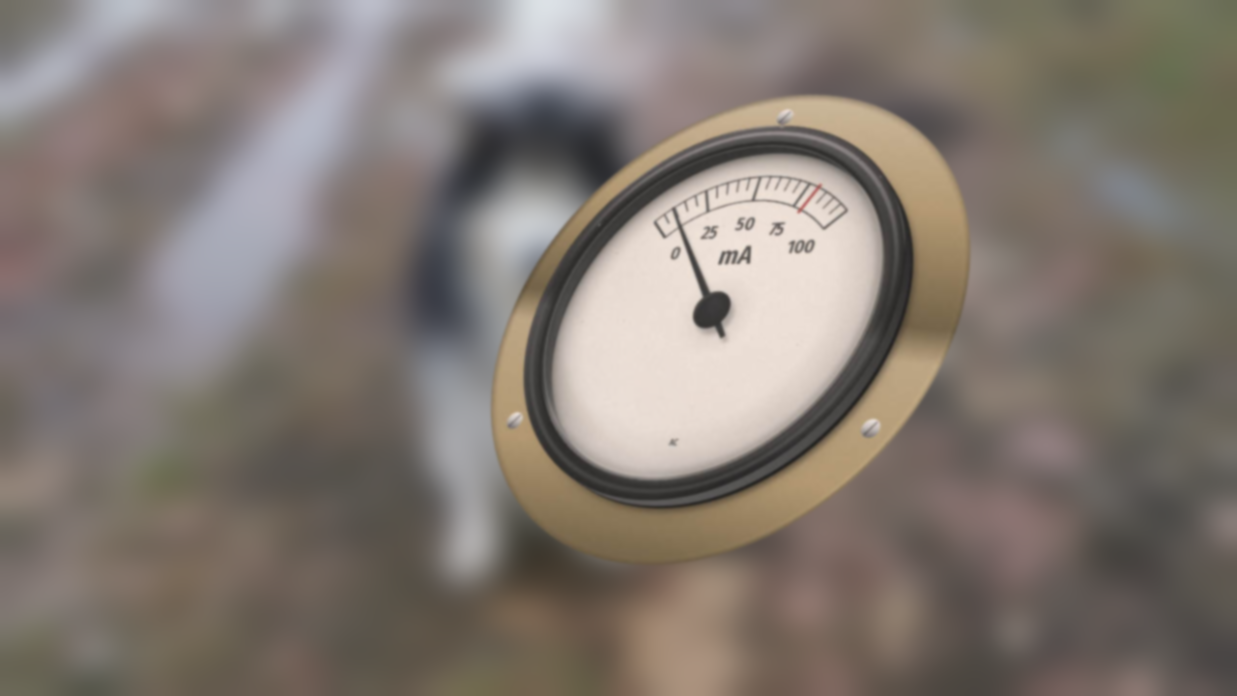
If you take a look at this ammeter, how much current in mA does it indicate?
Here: 10 mA
